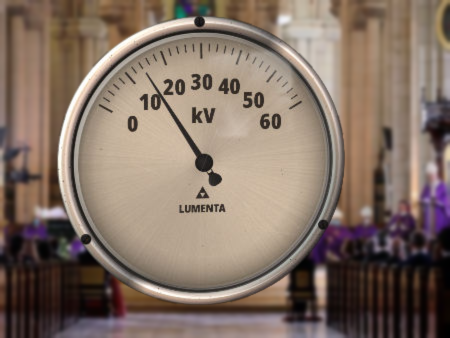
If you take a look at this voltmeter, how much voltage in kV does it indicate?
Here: 14 kV
